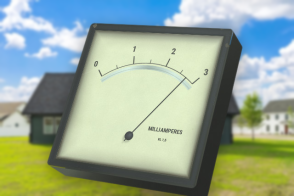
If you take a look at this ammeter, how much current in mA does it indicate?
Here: 2.75 mA
